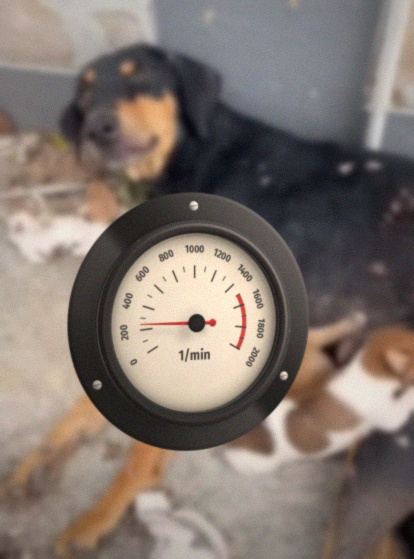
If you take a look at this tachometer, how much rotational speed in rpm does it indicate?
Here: 250 rpm
